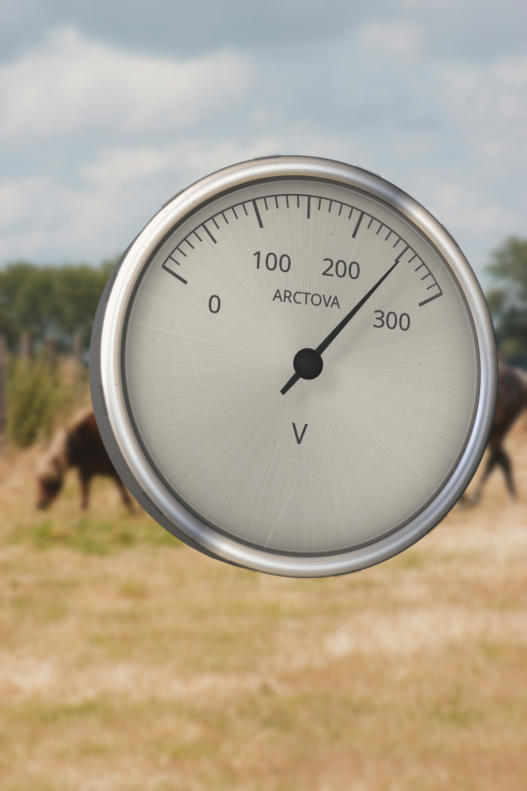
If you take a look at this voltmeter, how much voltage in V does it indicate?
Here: 250 V
